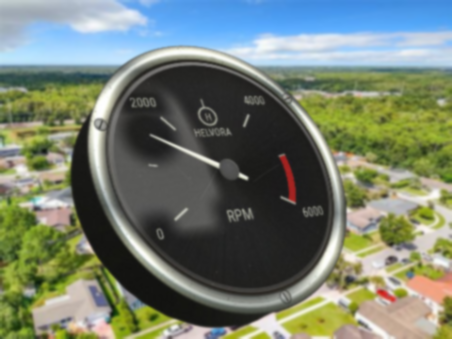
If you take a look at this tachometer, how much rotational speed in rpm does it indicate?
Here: 1500 rpm
